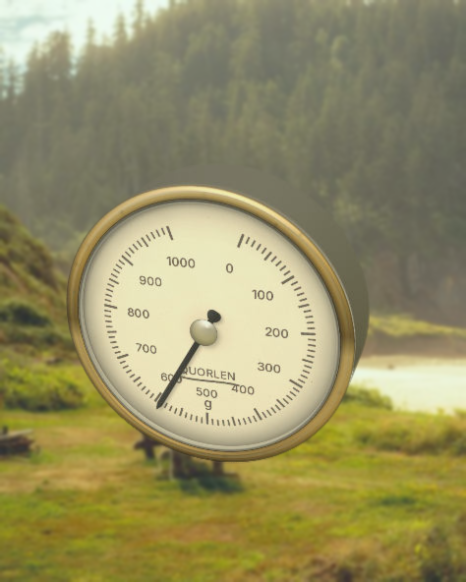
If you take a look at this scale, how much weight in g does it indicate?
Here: 590 g
